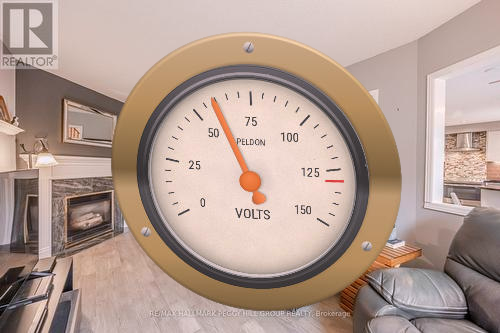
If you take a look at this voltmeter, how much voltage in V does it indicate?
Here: 60 V
